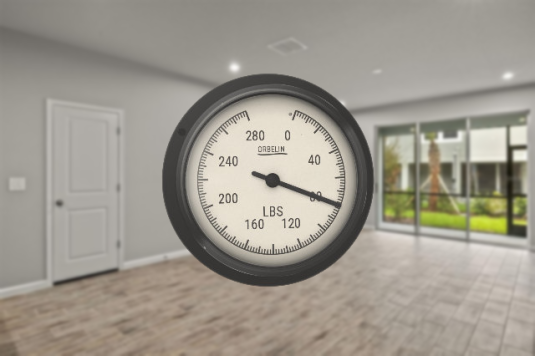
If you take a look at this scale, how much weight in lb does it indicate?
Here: 80 lb
